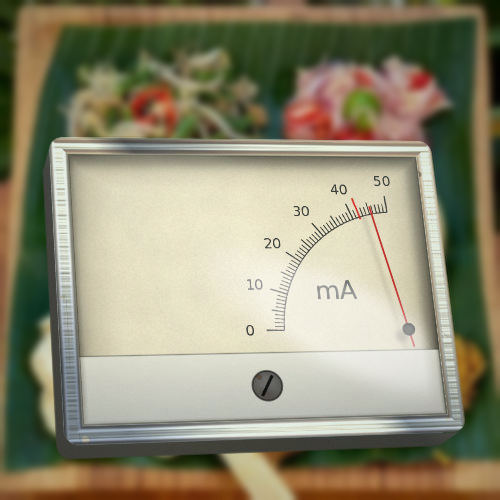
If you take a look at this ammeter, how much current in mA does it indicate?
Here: 45 mA
